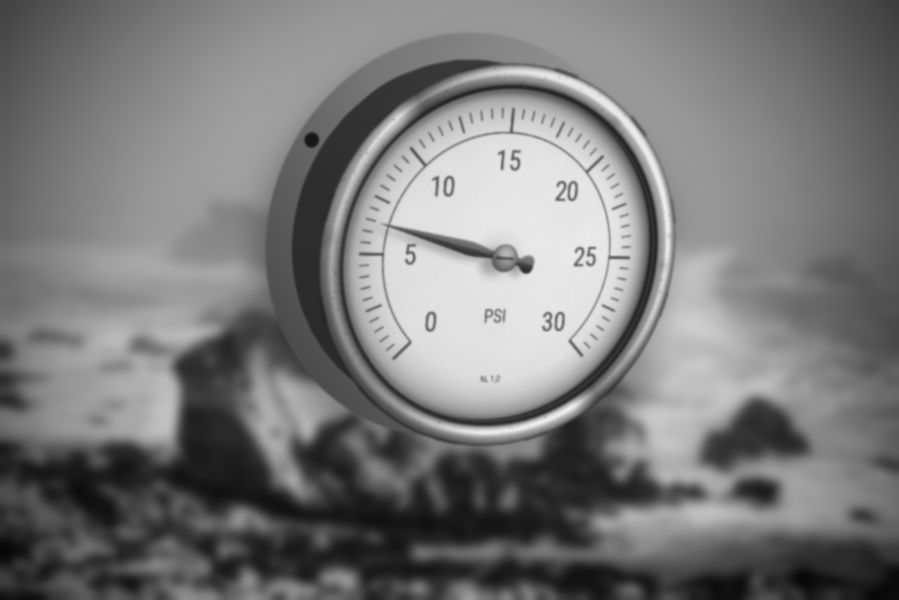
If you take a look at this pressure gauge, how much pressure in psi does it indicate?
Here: 6.5 psi
